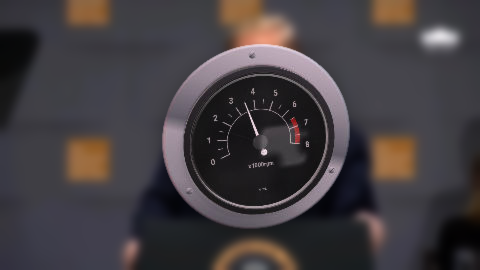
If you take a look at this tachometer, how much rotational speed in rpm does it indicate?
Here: 3500 rpm
